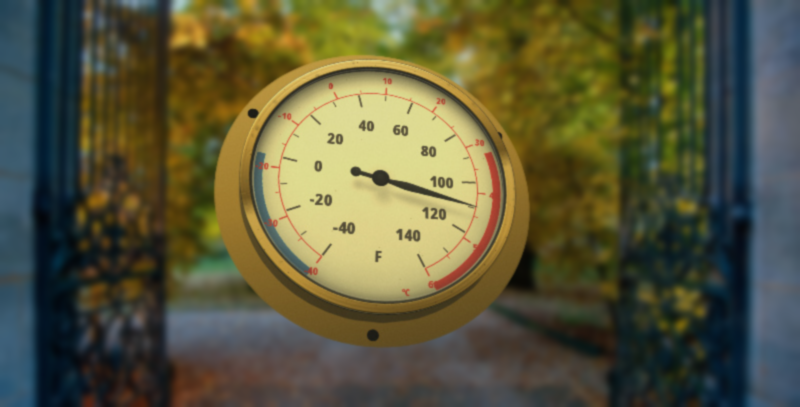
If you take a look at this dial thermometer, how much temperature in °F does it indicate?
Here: 110 °F
